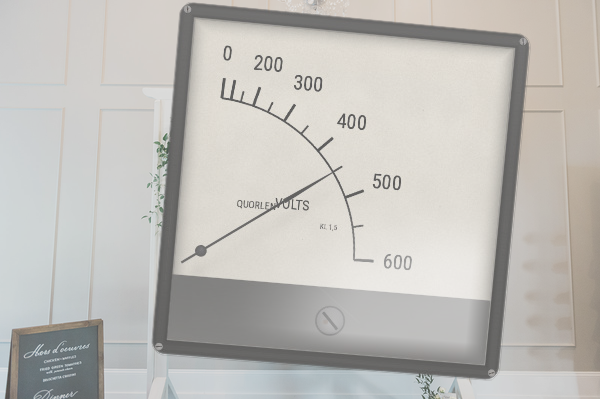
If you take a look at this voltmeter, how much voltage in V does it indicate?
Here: 450 V
